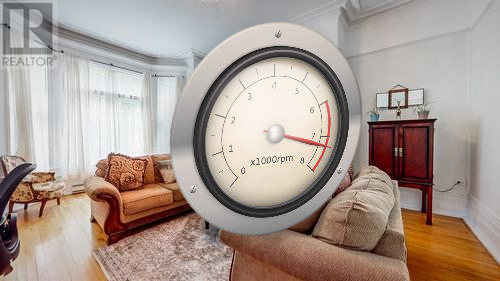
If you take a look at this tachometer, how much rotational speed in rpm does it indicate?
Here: 7250 rpm
